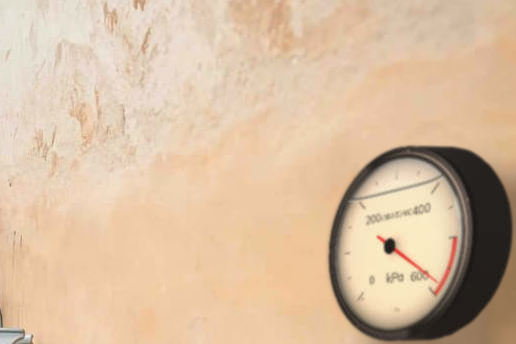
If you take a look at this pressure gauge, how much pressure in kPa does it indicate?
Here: 575 kPa
